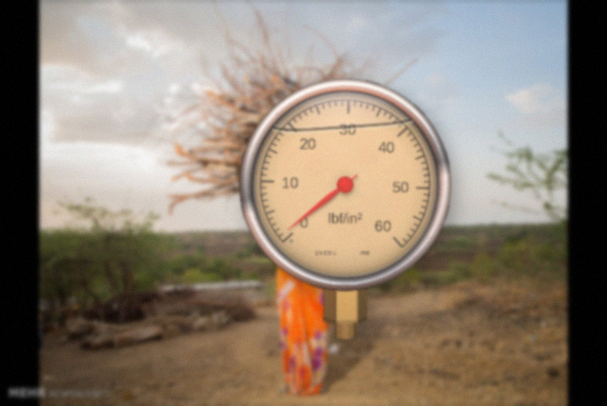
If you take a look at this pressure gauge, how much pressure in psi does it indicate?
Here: 1 psi
